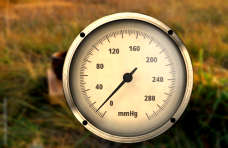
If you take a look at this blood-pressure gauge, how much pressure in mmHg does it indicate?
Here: 10 mmHg
